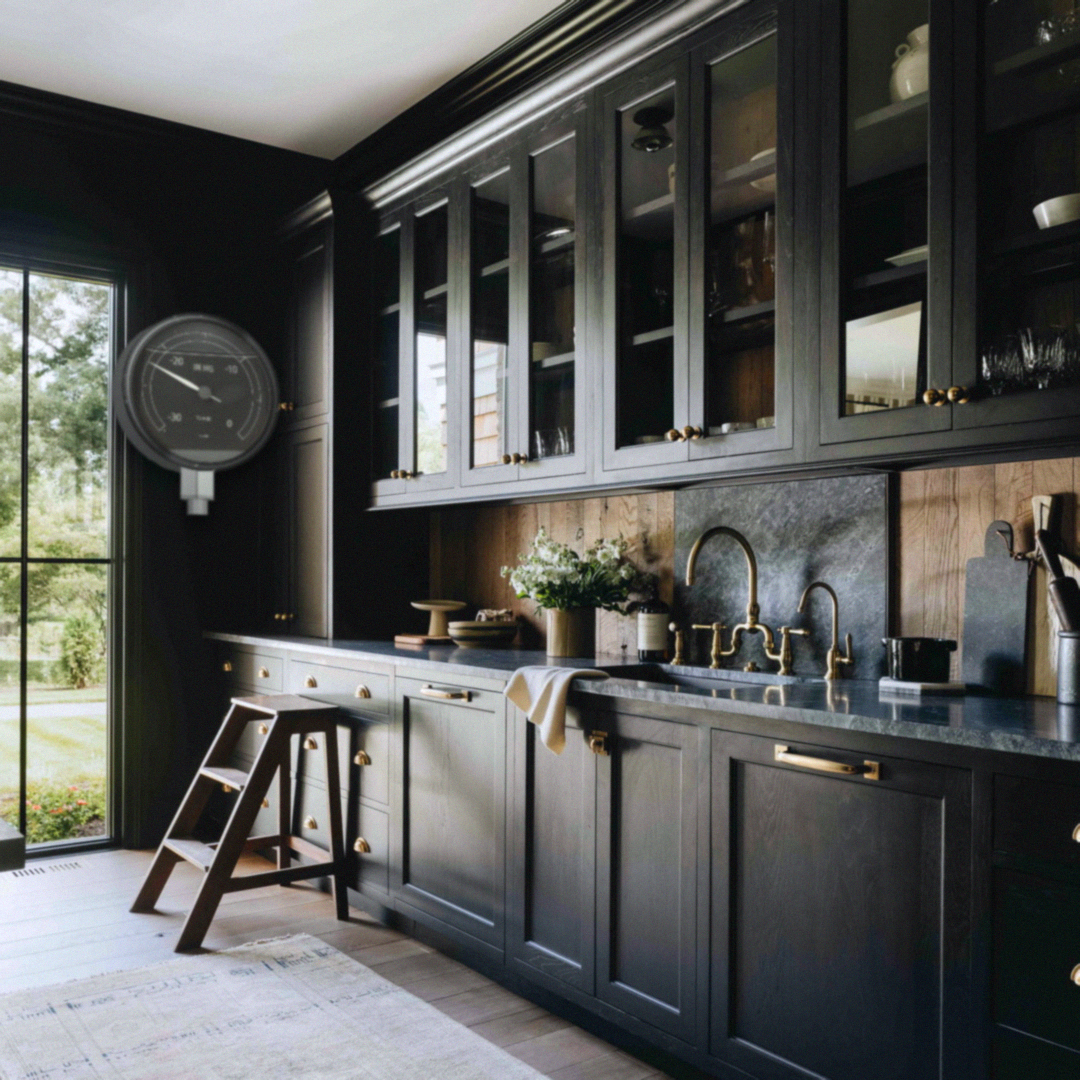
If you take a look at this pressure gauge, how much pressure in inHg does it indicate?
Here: -22.5 inHg
